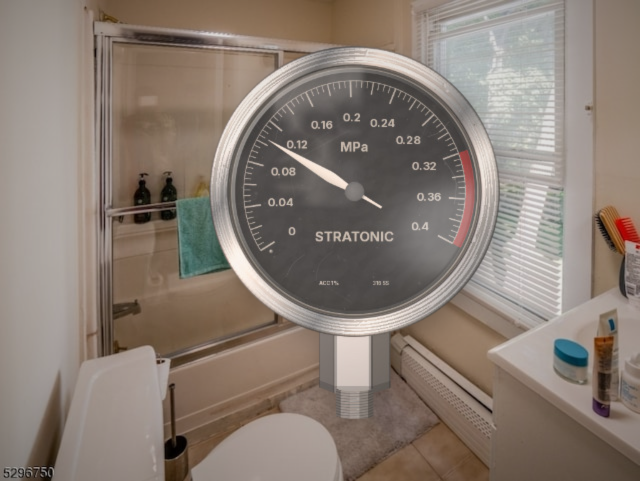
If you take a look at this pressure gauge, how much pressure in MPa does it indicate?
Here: 0.105 MPa
